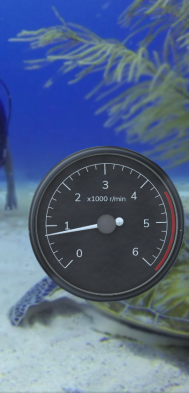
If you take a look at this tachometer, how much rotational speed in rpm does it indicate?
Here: 800 rpm
